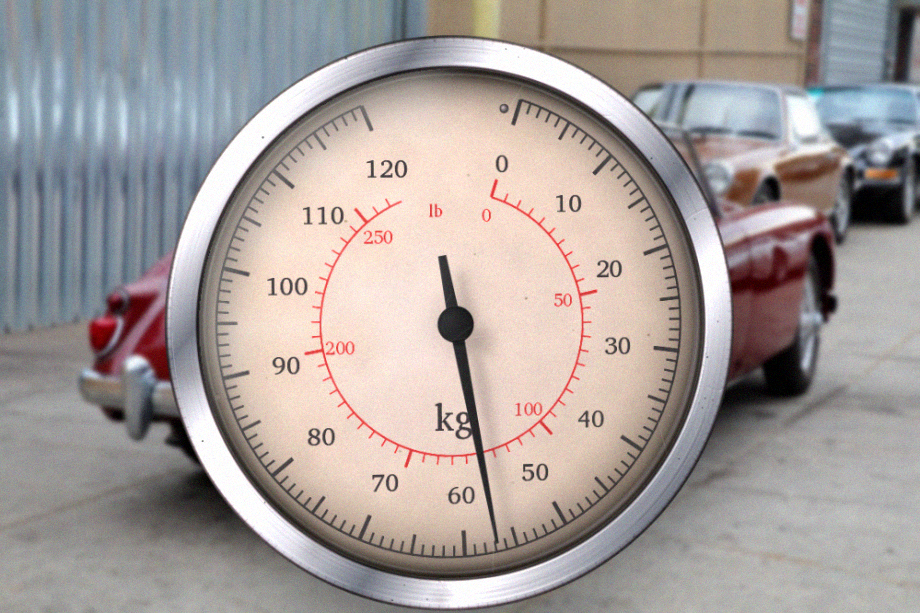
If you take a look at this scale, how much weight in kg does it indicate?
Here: 57 kg
